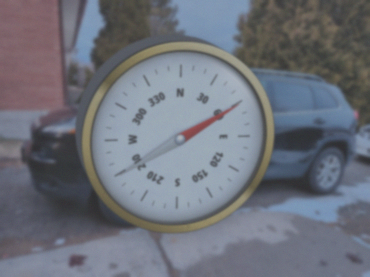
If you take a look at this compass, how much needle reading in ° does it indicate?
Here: 60 °
